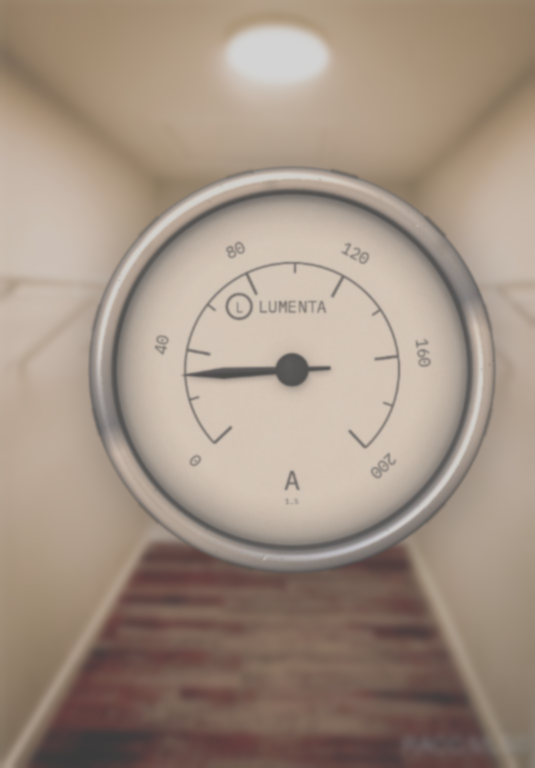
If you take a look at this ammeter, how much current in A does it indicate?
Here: 30 A
